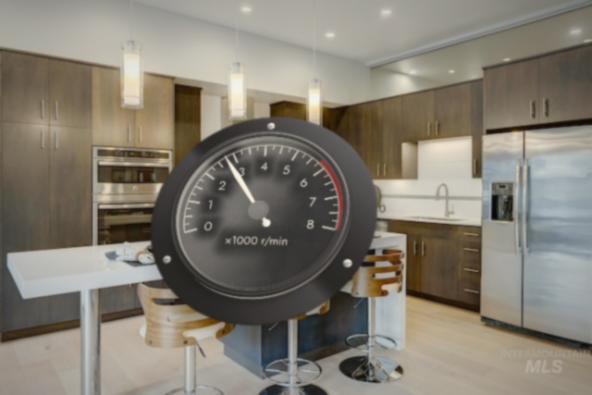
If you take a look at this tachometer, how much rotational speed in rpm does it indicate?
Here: 2750 rpm
